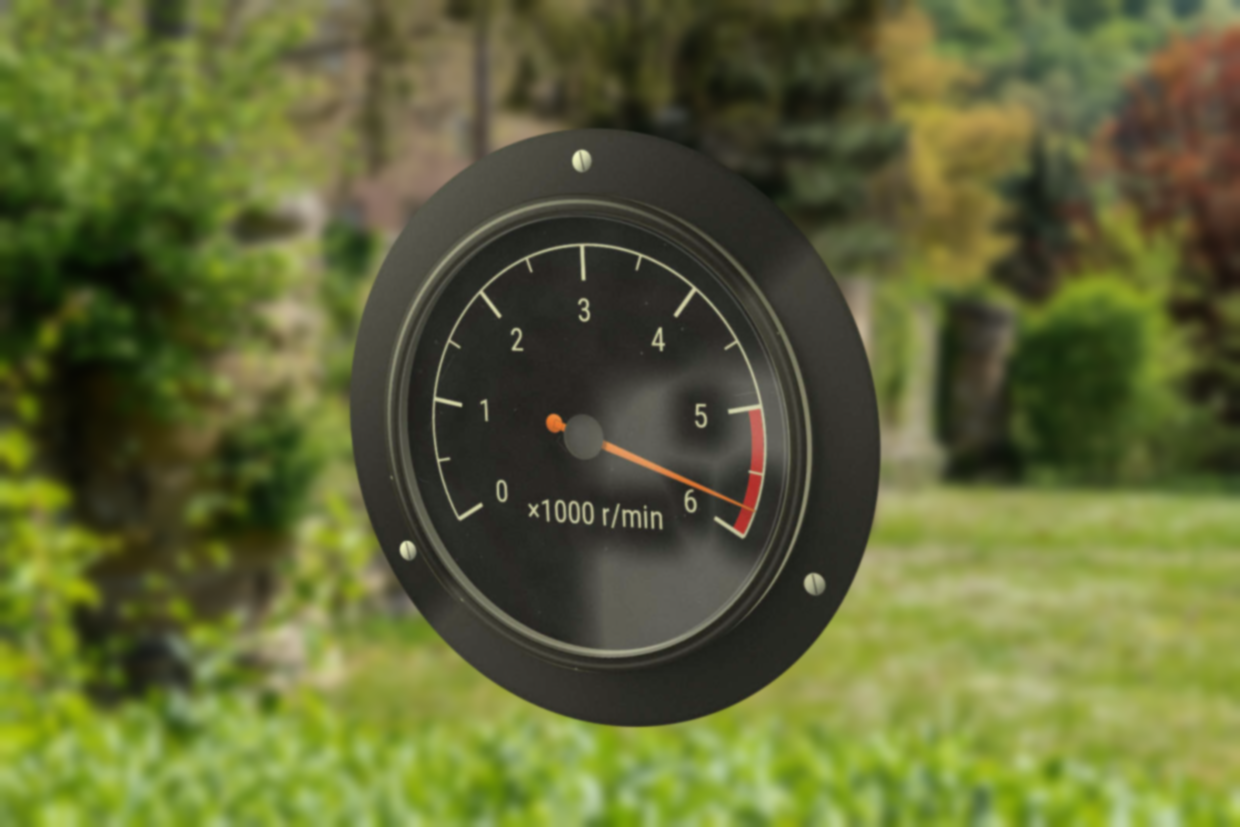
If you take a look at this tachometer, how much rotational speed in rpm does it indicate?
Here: 5750 rpm
